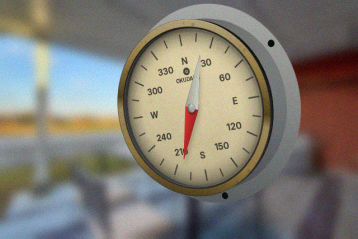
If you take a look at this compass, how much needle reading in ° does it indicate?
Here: 202.5 °
